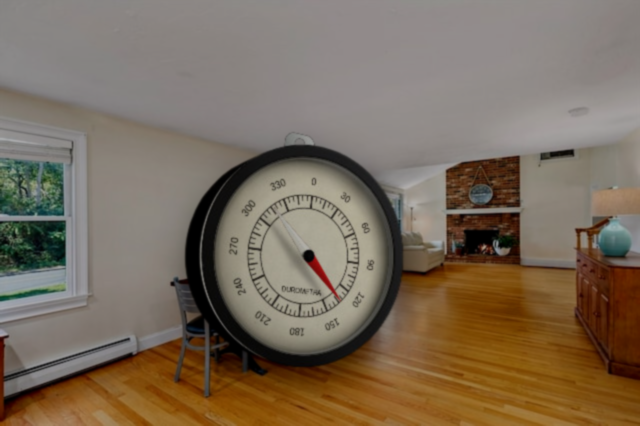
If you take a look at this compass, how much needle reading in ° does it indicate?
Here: 135 °
